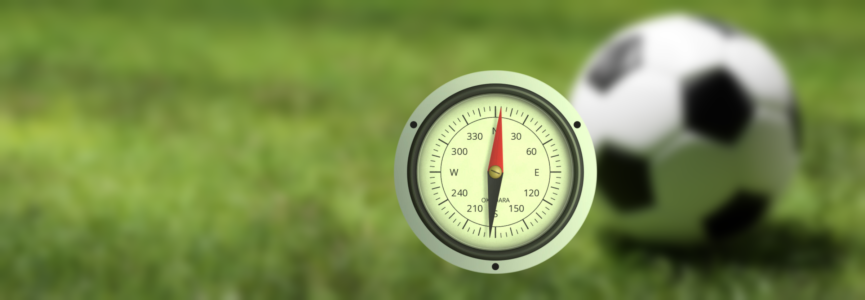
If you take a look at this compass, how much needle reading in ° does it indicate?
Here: 5 °
